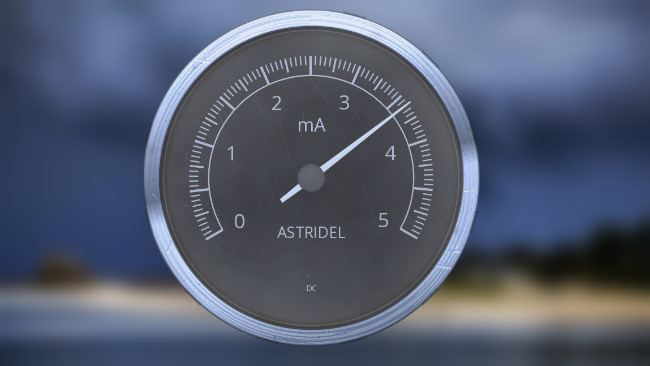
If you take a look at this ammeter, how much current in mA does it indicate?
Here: 3.6 mA
